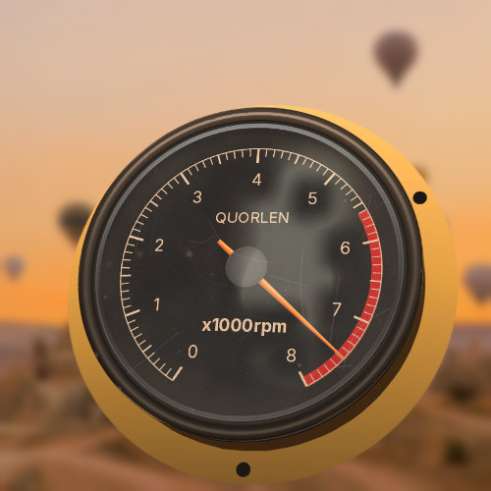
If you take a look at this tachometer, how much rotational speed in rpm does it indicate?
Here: 7500 rpm
